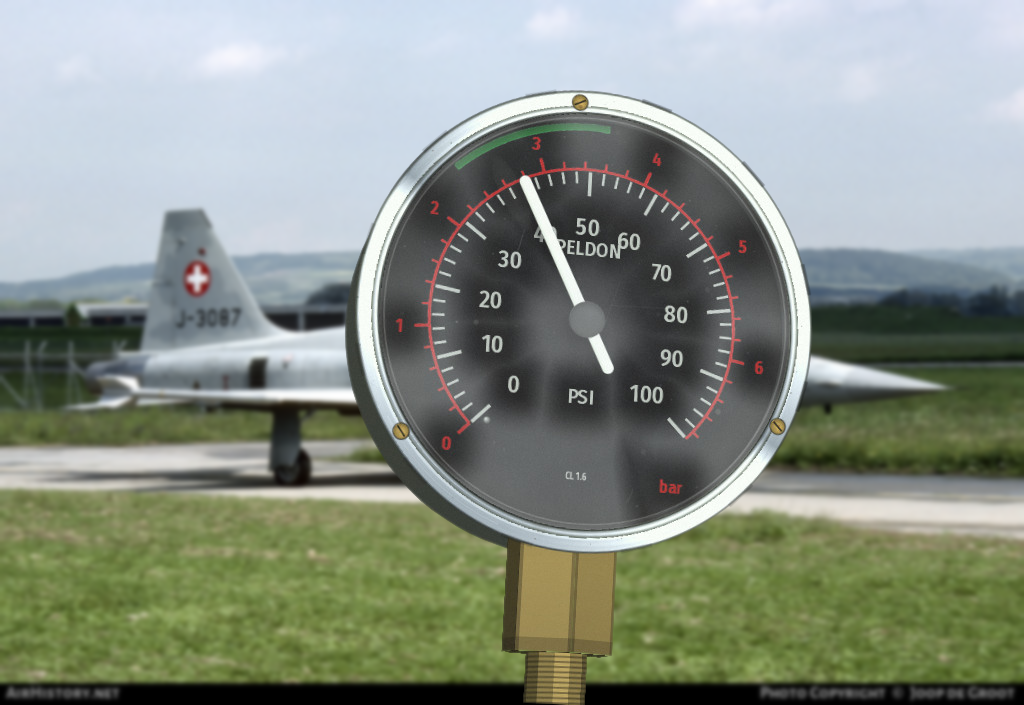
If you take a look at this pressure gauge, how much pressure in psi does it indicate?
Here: 40 psi
